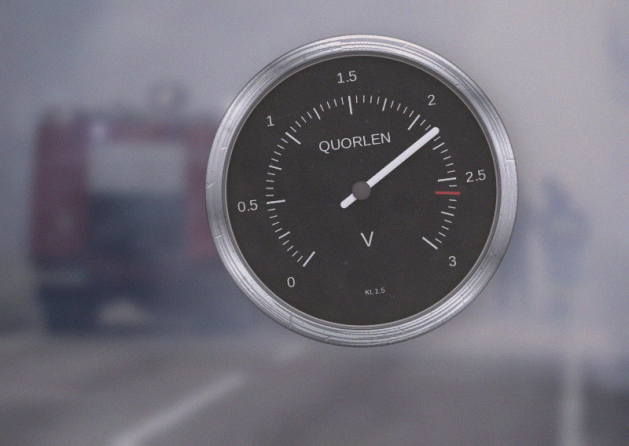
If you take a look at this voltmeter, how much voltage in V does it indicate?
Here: 2.15 V
